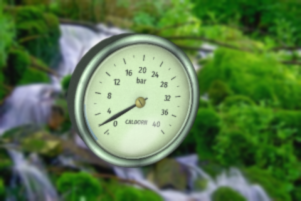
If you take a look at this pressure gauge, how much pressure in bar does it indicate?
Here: 2 bar
